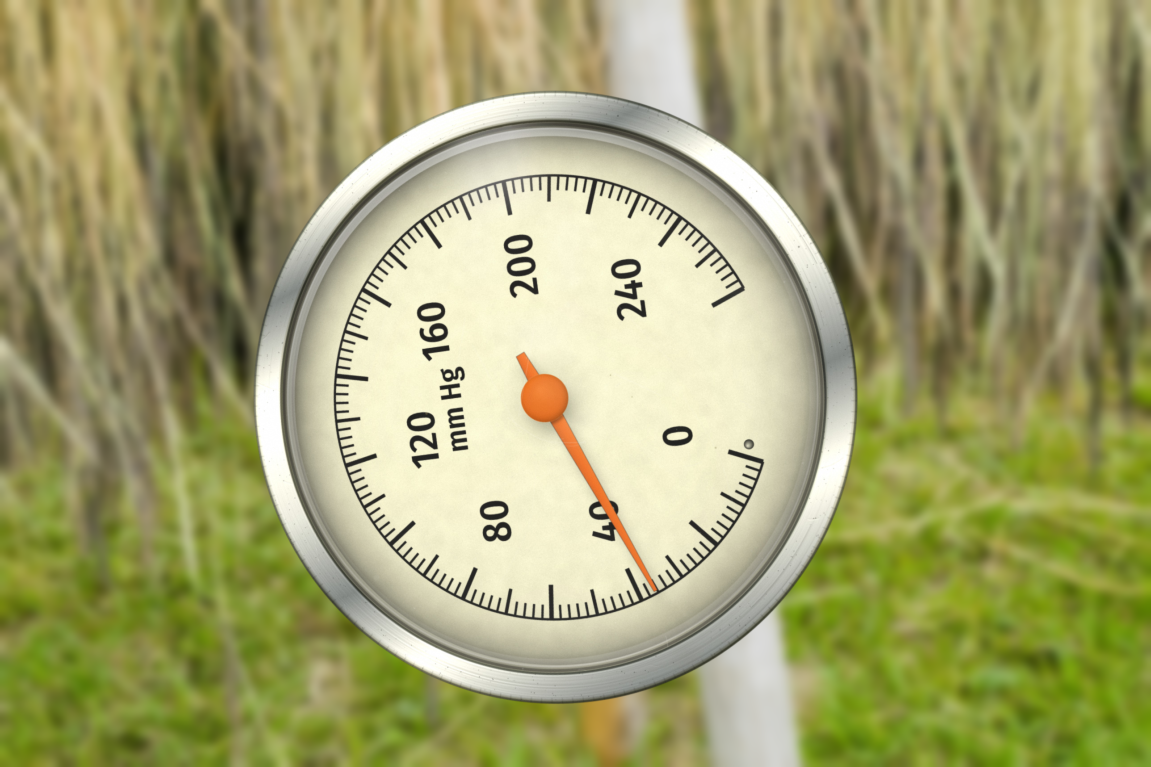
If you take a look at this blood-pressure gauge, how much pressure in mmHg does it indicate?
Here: 36 mmHg
